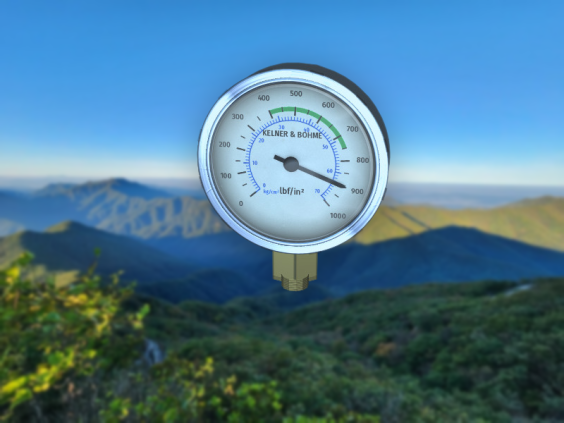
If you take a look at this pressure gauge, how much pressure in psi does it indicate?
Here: 900 psi
